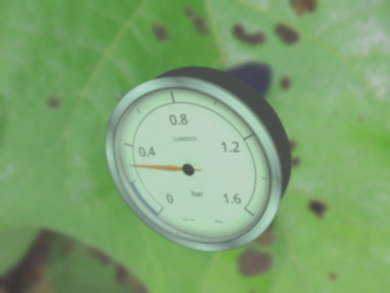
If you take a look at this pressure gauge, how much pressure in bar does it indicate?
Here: 0.3 bar
